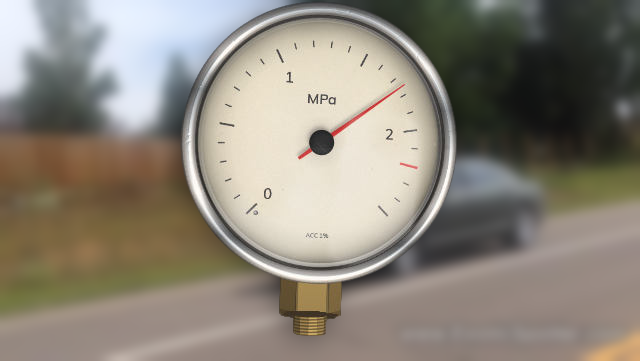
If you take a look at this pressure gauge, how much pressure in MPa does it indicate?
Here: 1.75 MPa
